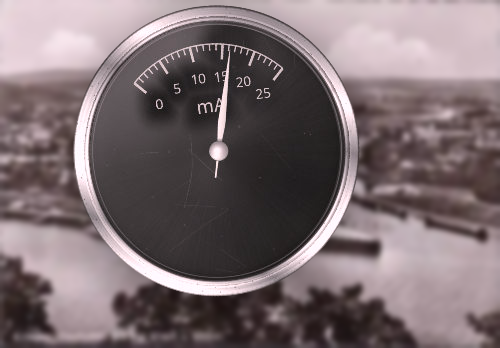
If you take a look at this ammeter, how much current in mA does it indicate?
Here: 16 mA
